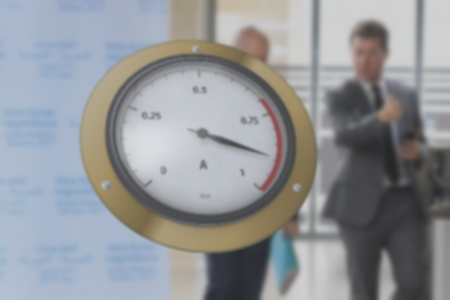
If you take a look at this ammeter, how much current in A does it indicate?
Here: 0.9 A
